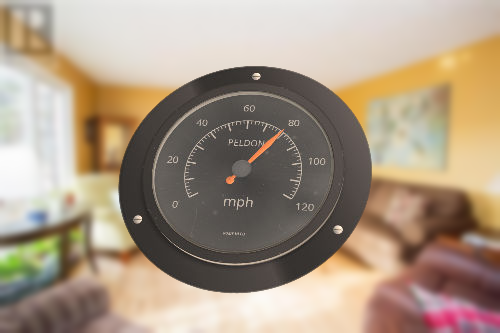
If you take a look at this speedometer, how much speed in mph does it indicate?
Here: 80 mph
